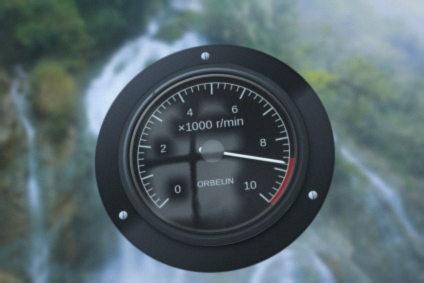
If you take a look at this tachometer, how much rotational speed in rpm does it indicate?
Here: 8800 rpm
